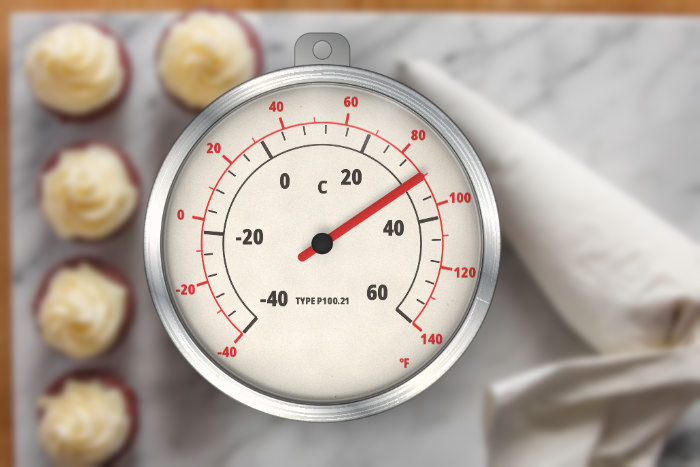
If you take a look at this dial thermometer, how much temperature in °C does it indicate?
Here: 32 °C
